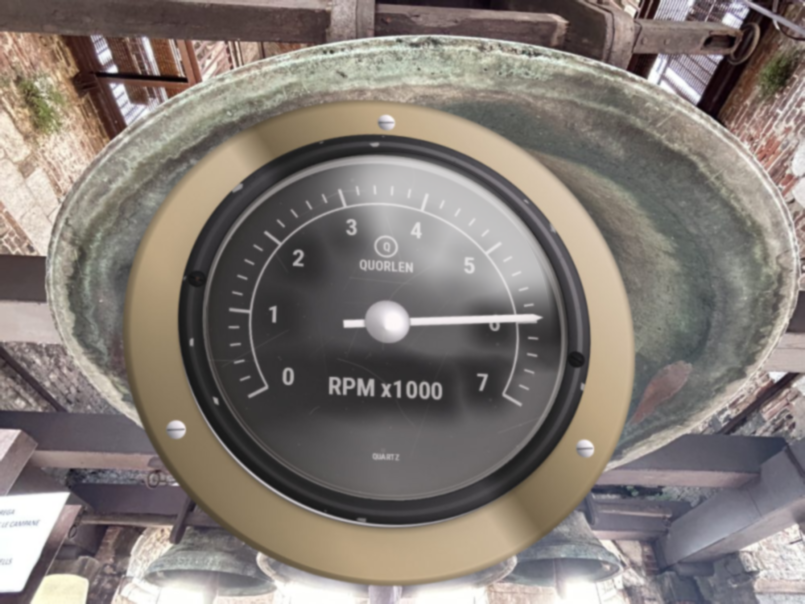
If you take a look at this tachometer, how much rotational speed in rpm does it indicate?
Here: 6000 rpm
